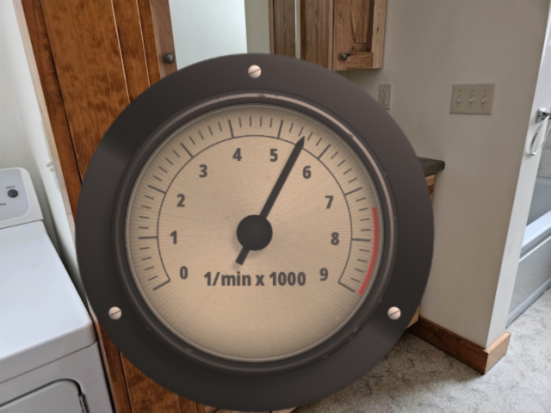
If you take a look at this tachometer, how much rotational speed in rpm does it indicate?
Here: 5500 rpm
